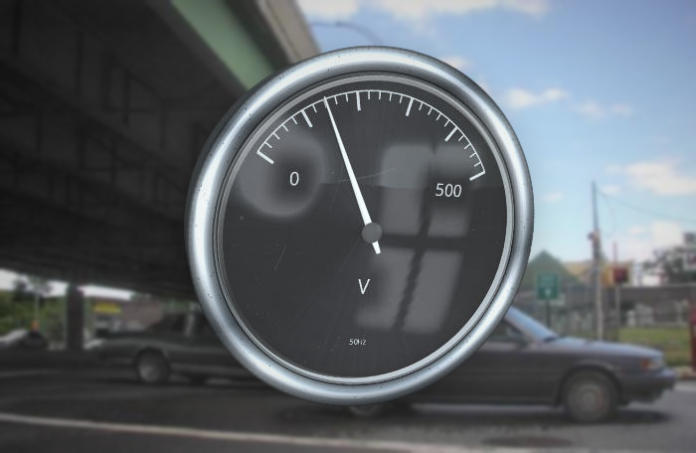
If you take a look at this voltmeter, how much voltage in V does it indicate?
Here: 140 V
